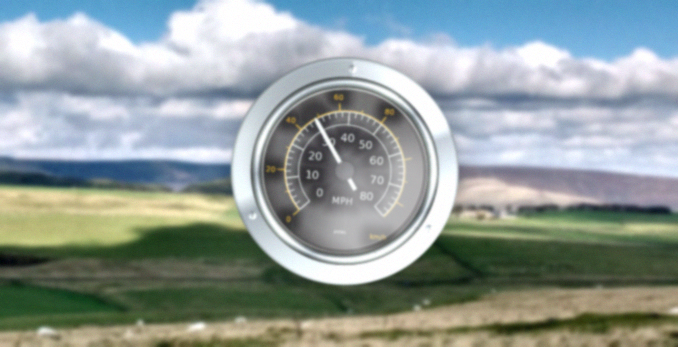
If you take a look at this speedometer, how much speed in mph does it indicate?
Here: 30 mph
